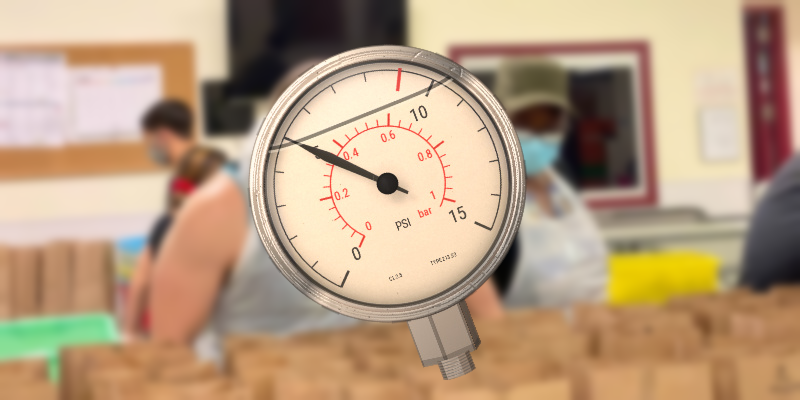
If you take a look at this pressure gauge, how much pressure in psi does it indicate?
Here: 5 psi
